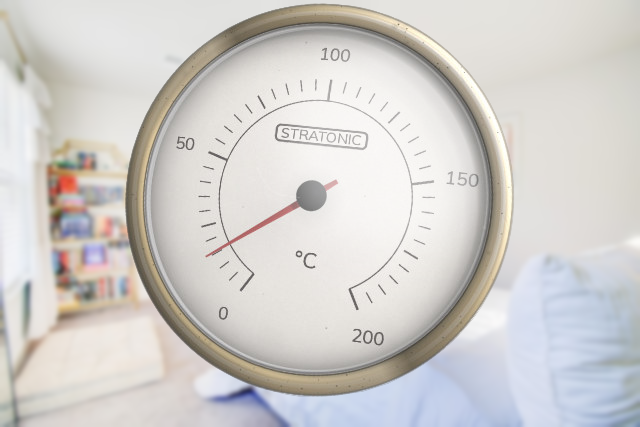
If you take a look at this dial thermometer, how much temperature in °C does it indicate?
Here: 15 °C
